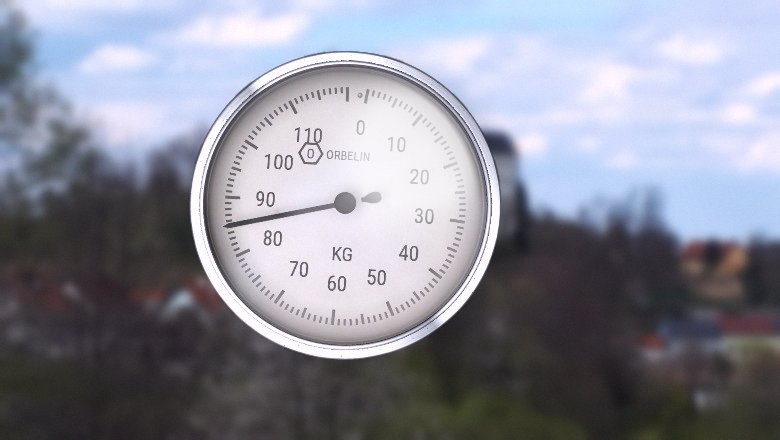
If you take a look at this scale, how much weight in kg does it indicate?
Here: 85 kg
